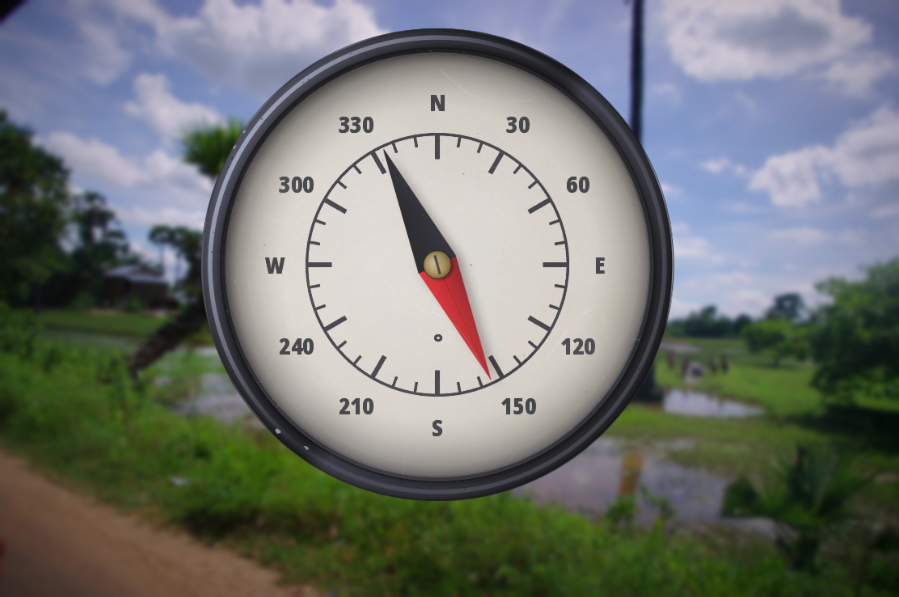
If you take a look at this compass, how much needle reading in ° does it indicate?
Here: 155 °
